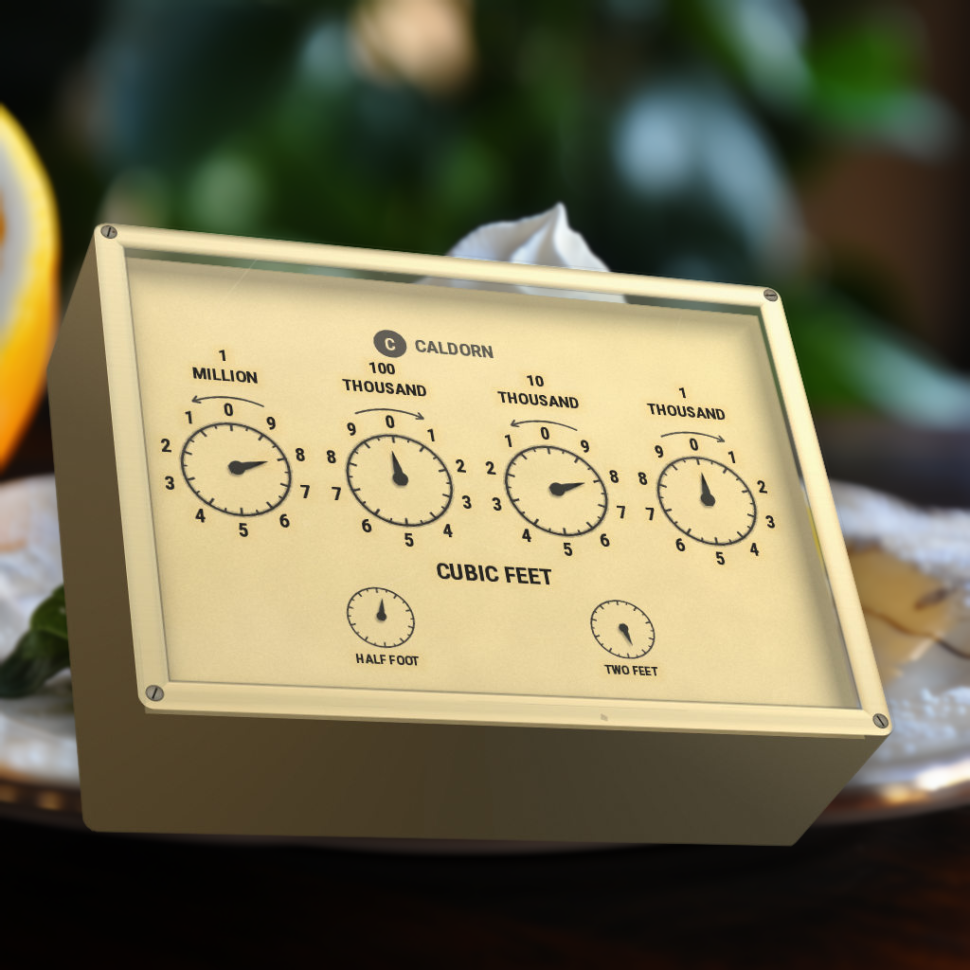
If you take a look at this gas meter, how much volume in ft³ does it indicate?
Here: 798000 ft³
